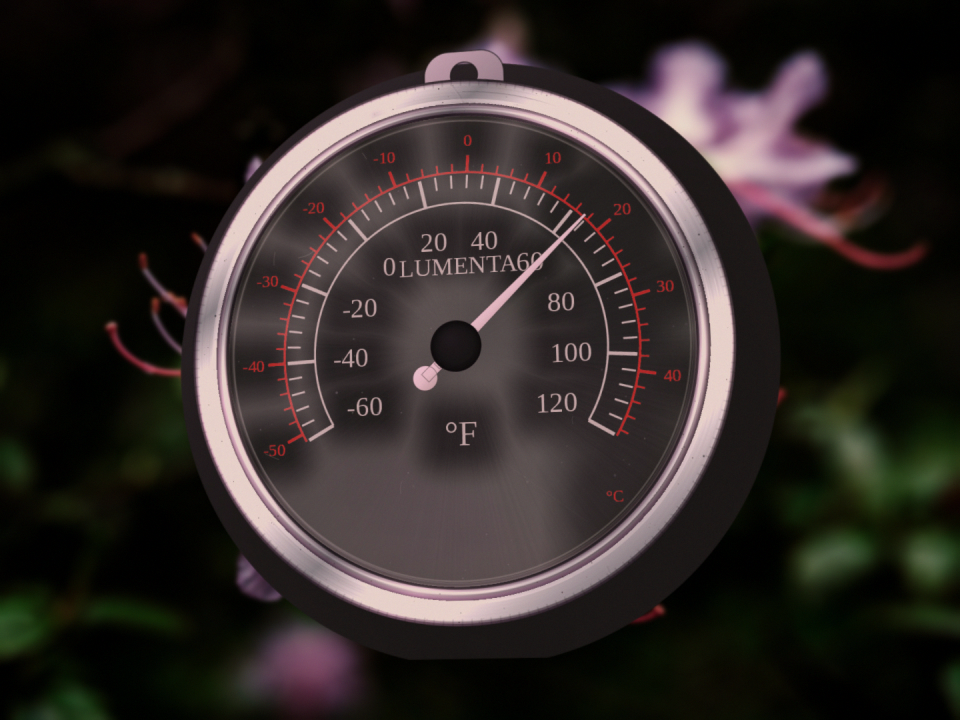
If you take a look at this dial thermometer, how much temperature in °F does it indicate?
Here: 64 °F
